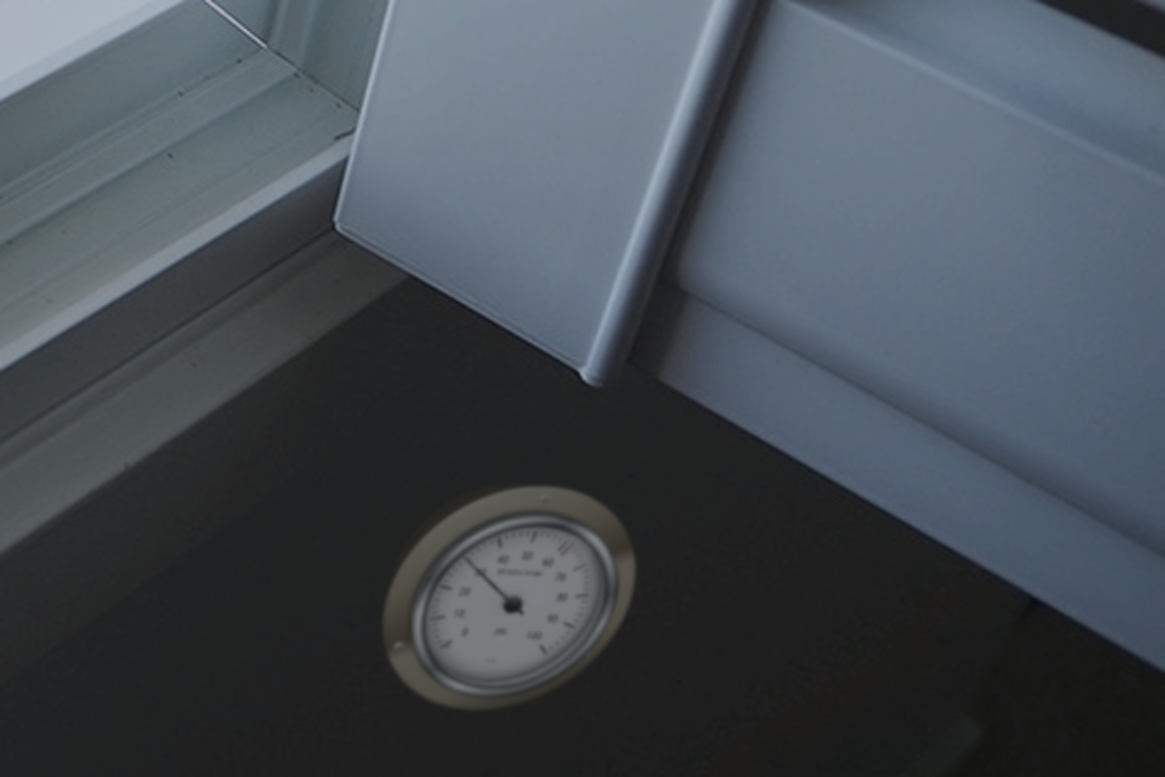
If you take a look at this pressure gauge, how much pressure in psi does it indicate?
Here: 30 psi
